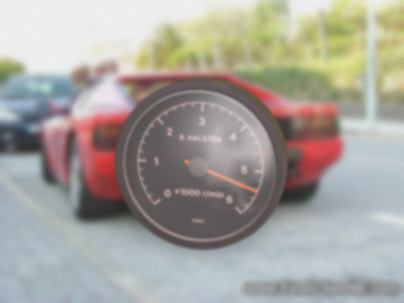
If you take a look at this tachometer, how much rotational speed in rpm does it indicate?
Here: 5400 rpm
